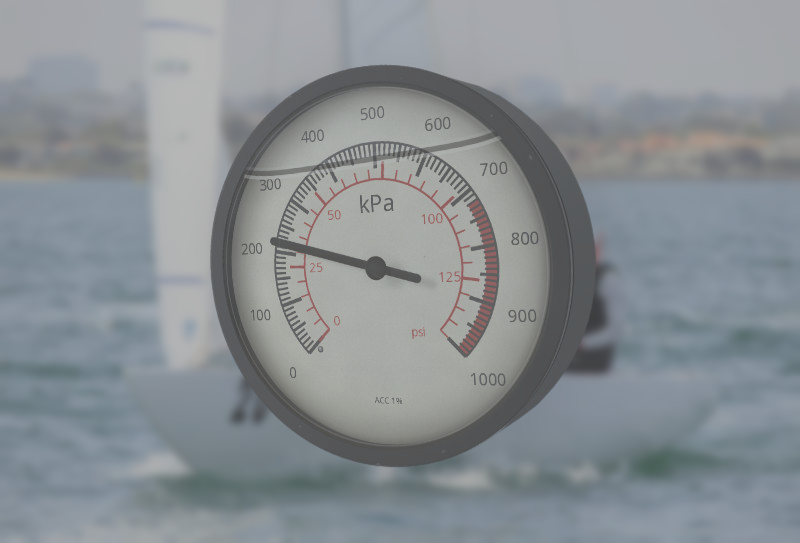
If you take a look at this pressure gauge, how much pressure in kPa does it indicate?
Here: 220 kPa
